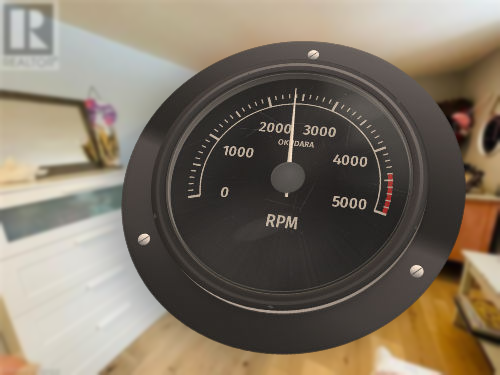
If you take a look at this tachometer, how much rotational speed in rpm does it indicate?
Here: 2400 rpm
